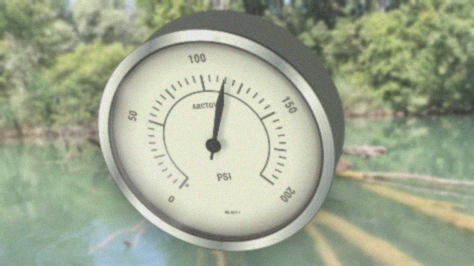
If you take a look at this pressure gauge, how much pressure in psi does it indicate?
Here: 115 psi
